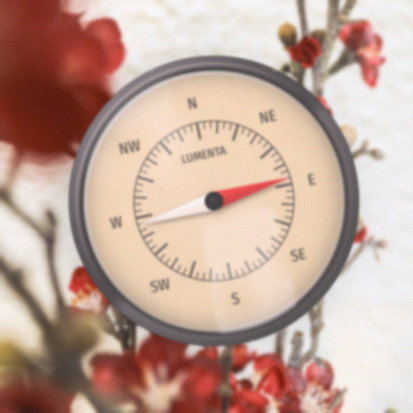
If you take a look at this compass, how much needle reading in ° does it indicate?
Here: 85 °
